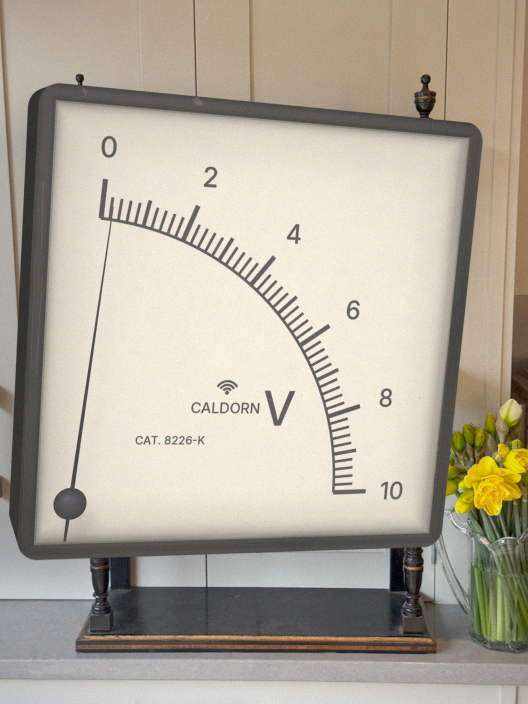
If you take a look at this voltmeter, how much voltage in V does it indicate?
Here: 0.2 V
